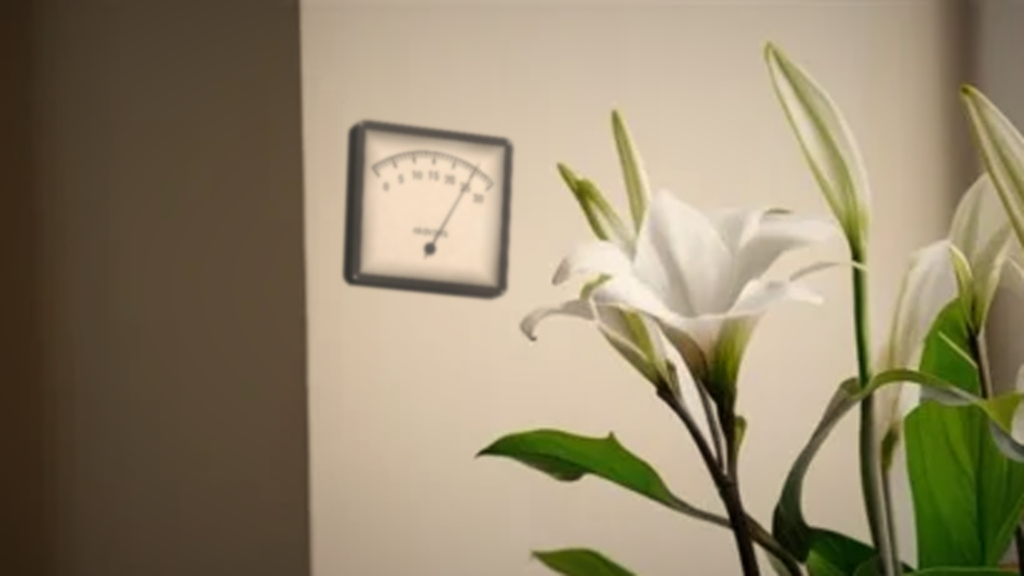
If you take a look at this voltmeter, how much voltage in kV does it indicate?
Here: 25 kV
